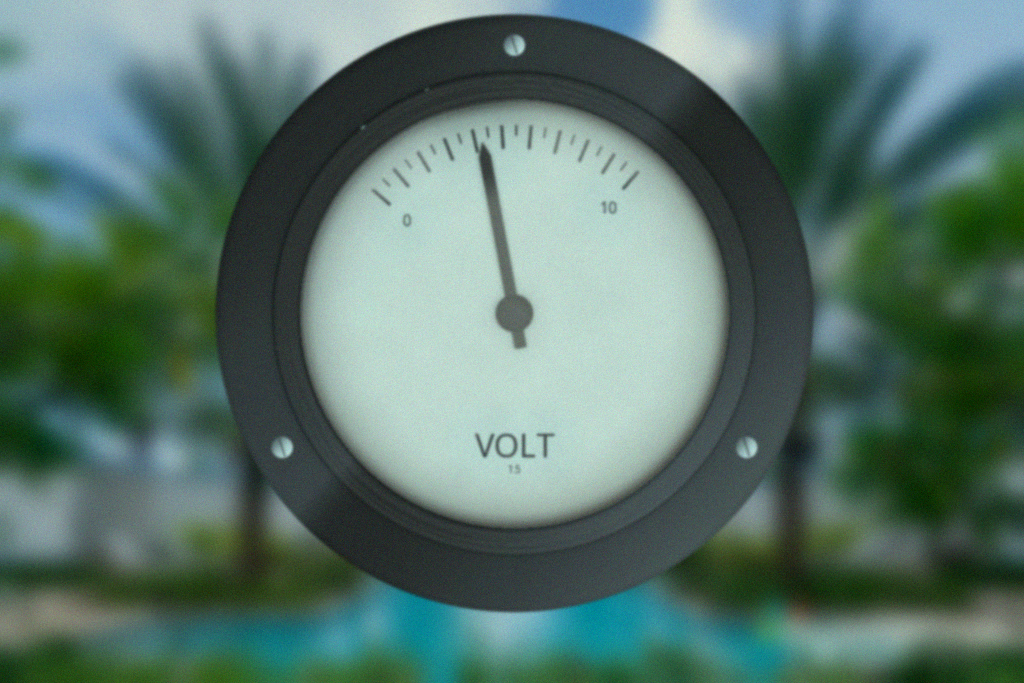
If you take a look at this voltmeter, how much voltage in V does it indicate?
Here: 4.25 V
